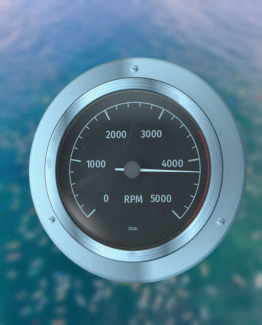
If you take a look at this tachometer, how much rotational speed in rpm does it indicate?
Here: 4200 rpm
